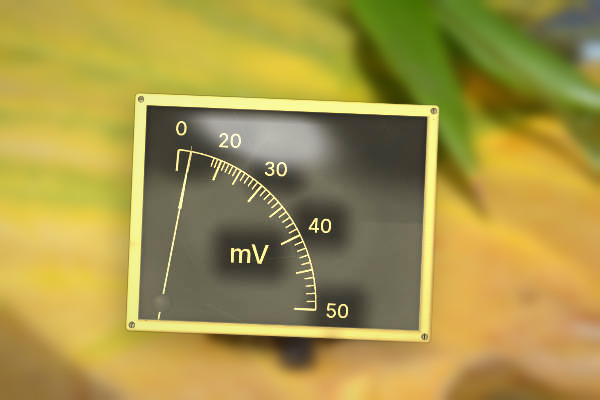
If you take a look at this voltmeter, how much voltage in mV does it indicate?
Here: 10 mV
